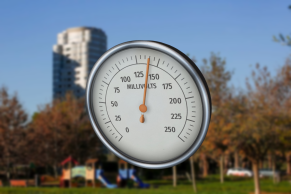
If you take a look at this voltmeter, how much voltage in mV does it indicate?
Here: 140 mV
